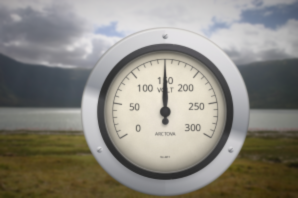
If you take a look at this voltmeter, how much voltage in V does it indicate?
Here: 150 V
